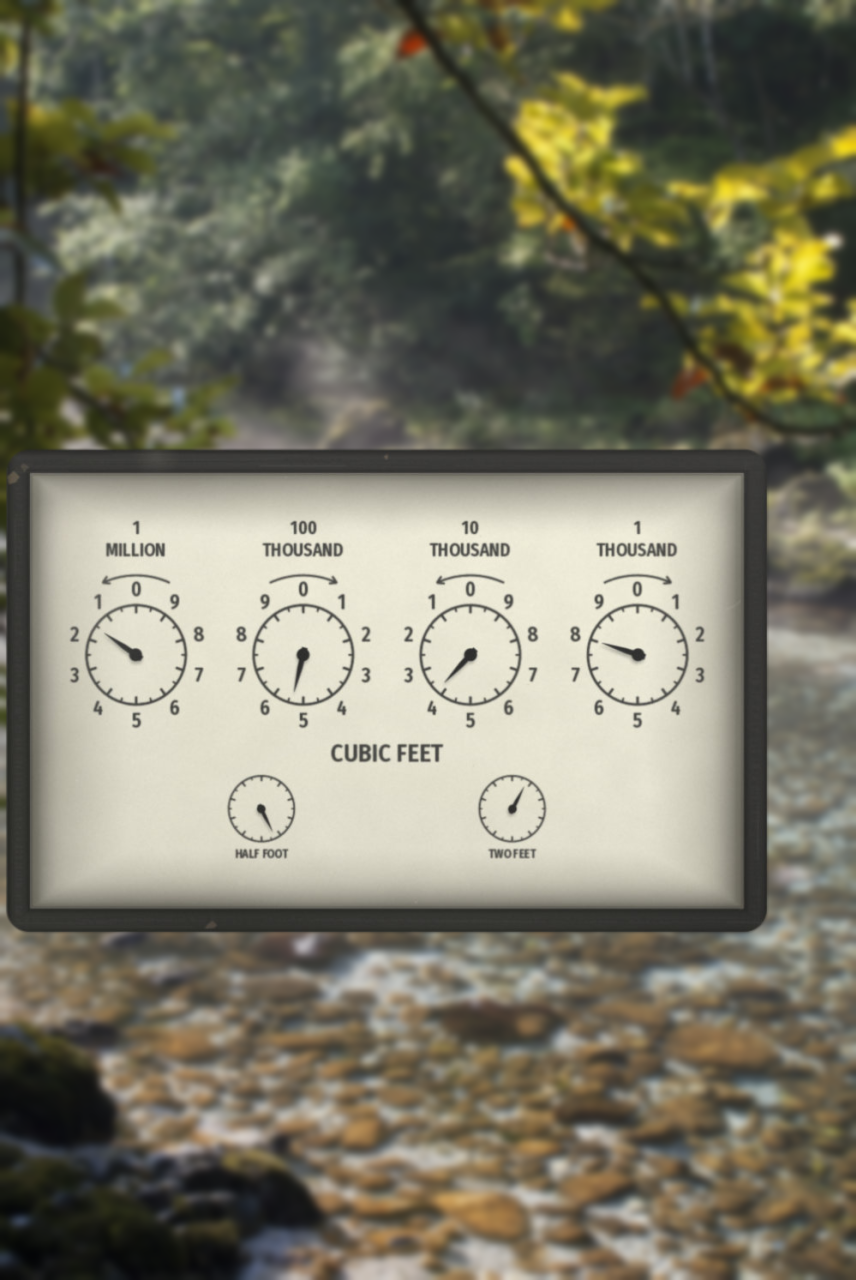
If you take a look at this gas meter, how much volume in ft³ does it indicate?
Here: 153800 ft³
